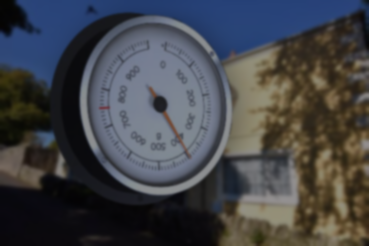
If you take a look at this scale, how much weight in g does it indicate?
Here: 400 g
